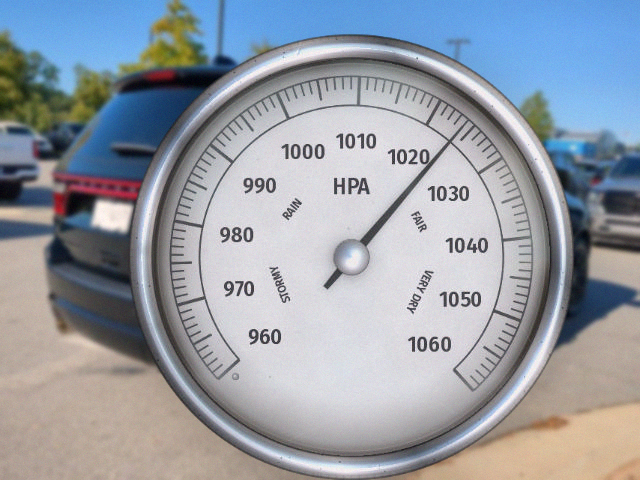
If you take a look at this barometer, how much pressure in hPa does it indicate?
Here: 1024 hPa
